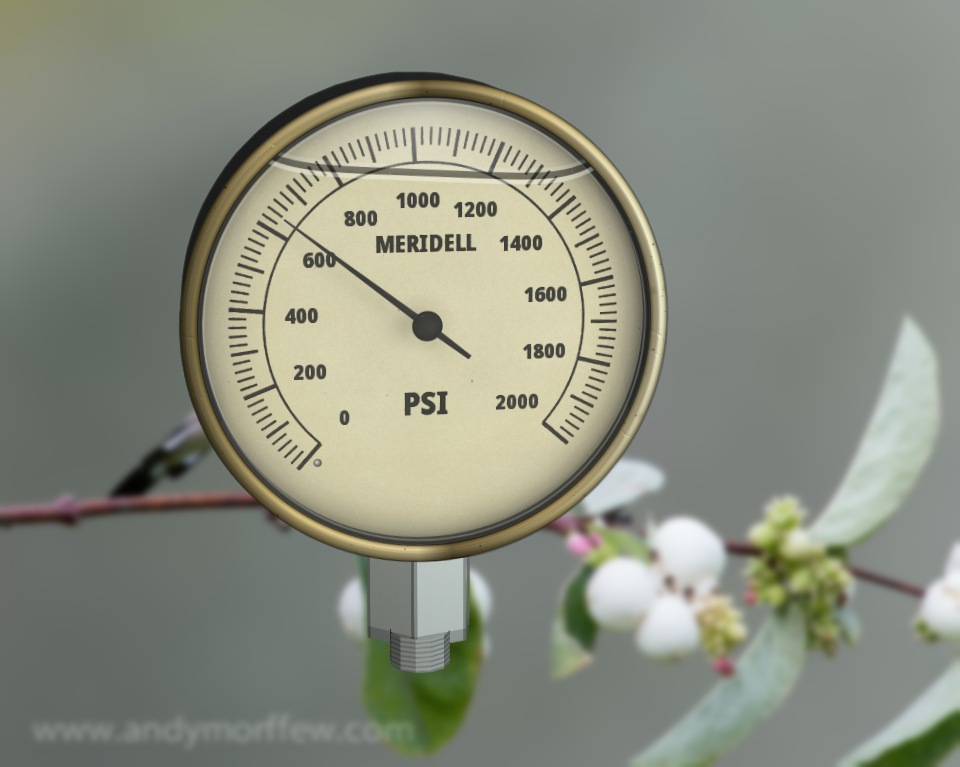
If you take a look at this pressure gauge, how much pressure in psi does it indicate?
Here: 640 psi
